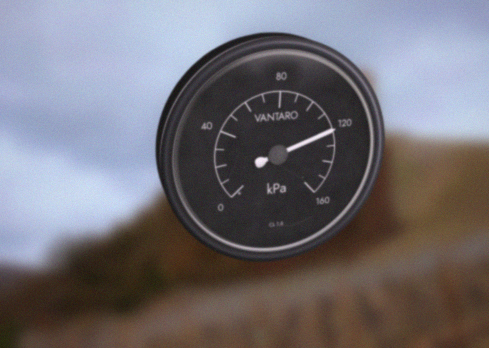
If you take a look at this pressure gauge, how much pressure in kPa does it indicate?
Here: 120 kPa
